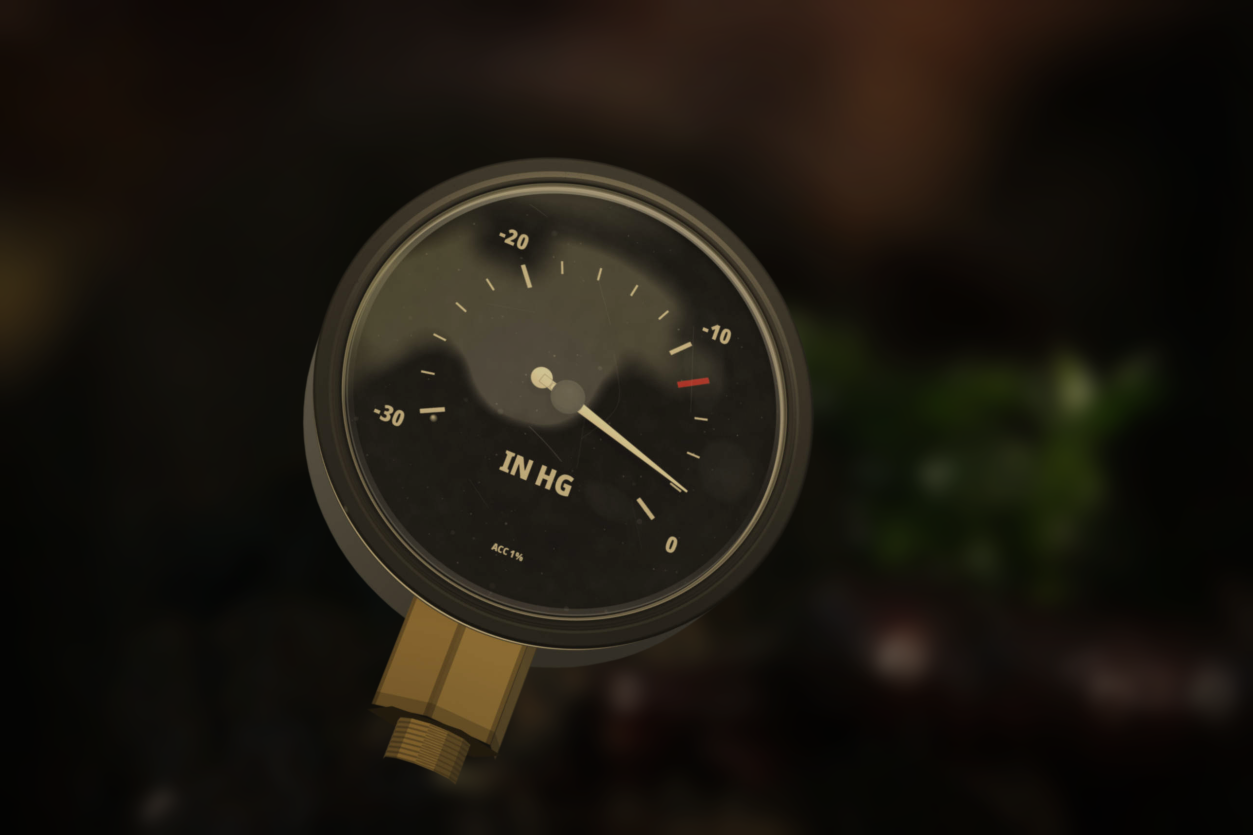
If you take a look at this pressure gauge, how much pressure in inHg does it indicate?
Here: -2 inHg
